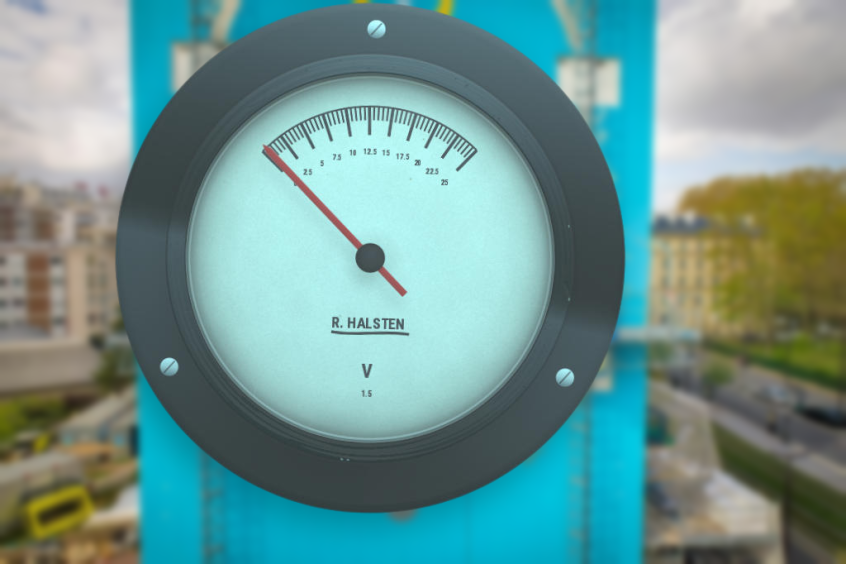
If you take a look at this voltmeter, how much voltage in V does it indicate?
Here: 0.5 V
